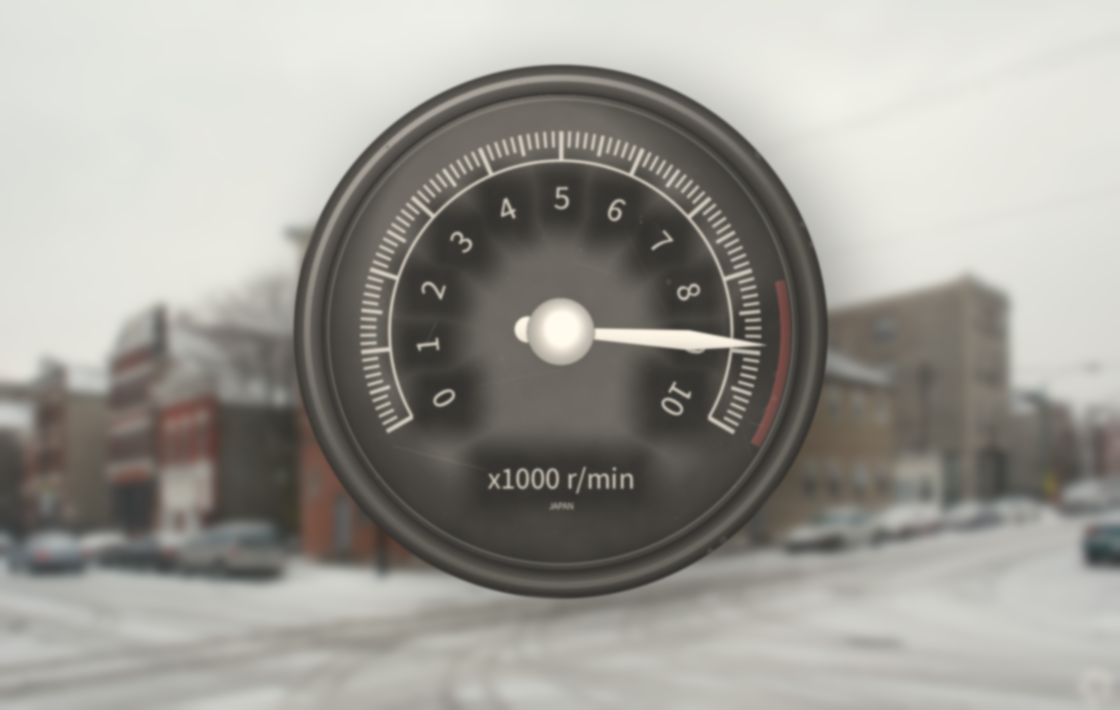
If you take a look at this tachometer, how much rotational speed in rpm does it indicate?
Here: 8900 rpm
